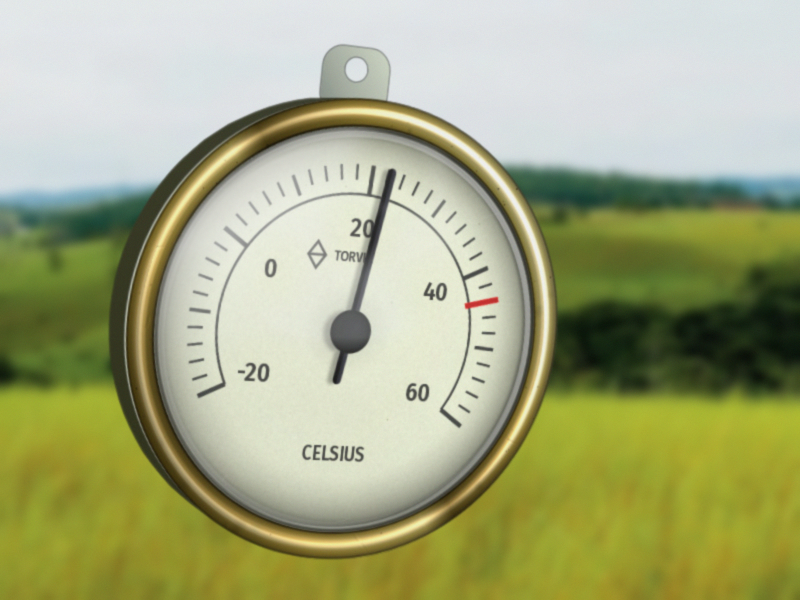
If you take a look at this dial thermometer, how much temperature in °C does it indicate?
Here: 22 °C
